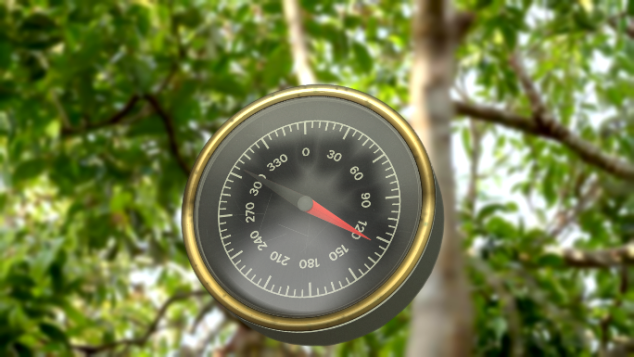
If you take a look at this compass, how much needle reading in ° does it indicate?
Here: 125 °
